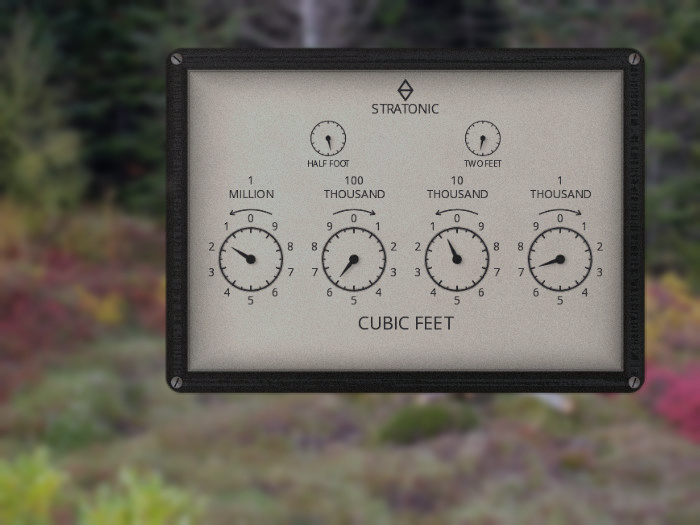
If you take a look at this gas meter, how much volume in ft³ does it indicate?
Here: 160700 ft³
